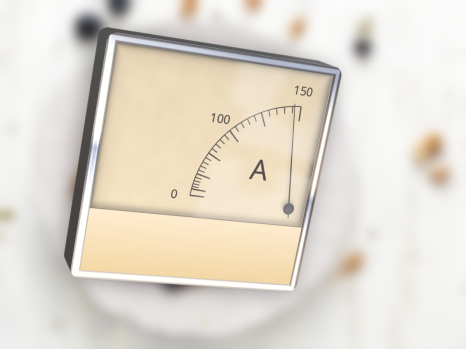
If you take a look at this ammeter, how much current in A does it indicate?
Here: 145 A
